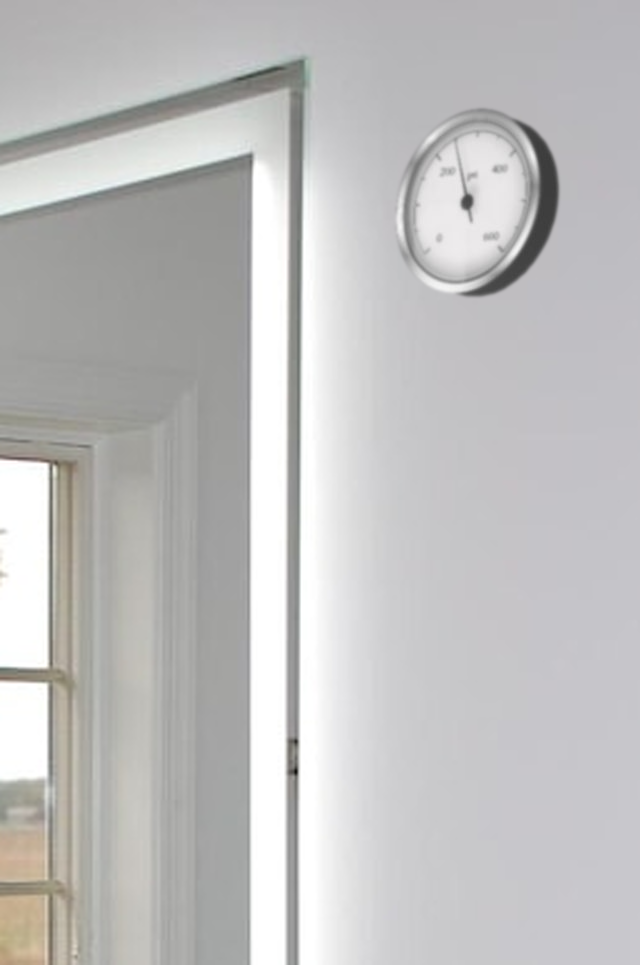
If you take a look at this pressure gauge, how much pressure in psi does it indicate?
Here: 250 psi
